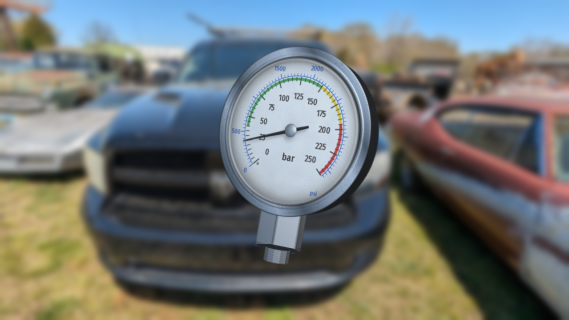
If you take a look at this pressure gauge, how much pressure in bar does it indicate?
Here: 25 bar
